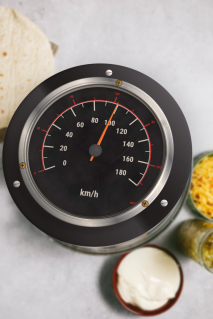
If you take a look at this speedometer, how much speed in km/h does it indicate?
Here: 100 km/h
